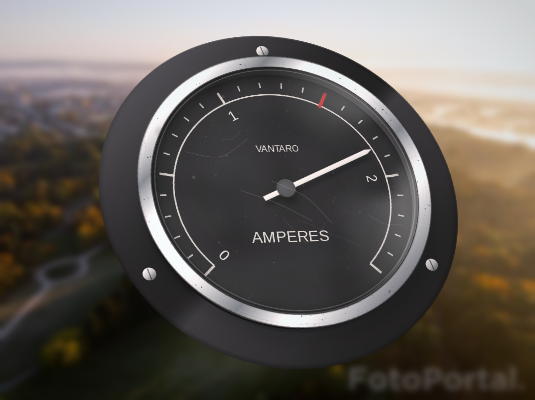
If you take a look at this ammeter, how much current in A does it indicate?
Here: 1.85 A
